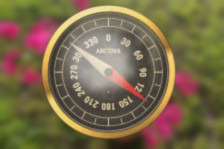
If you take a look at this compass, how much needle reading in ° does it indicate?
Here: 127.5 °
